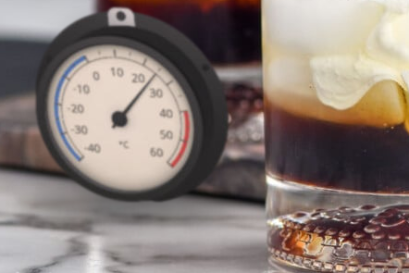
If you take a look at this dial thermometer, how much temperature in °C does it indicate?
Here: 25 °C
